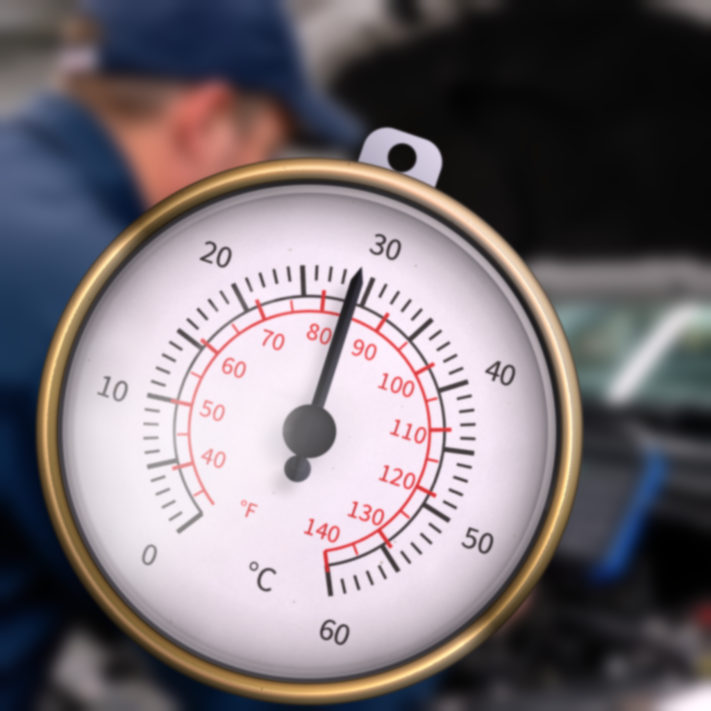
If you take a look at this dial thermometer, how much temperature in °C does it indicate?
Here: 29 °C
